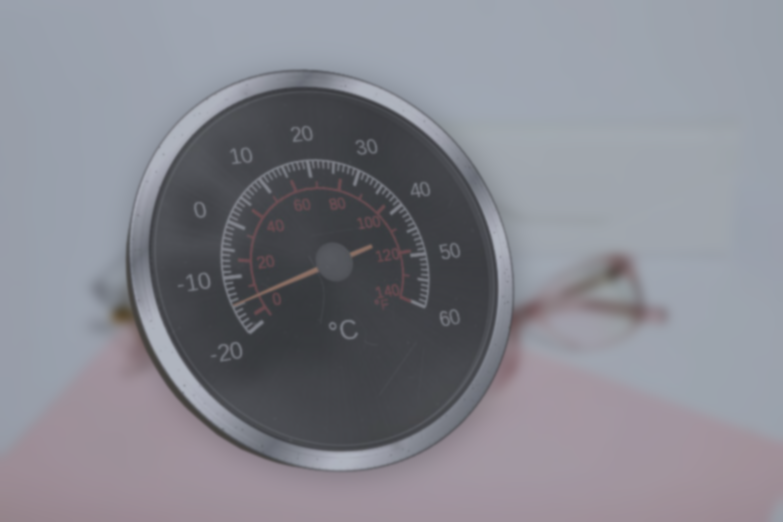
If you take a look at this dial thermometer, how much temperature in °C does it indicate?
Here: -15 °C
